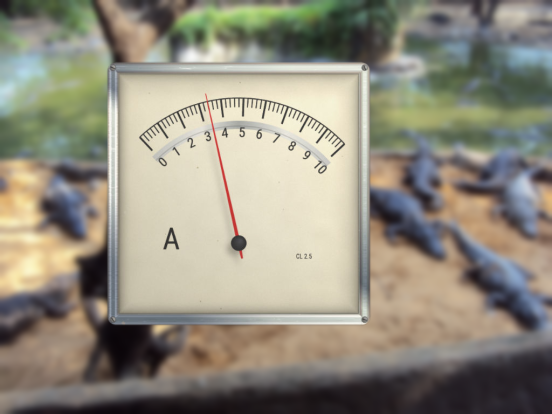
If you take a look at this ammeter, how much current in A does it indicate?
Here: 3.4 A
